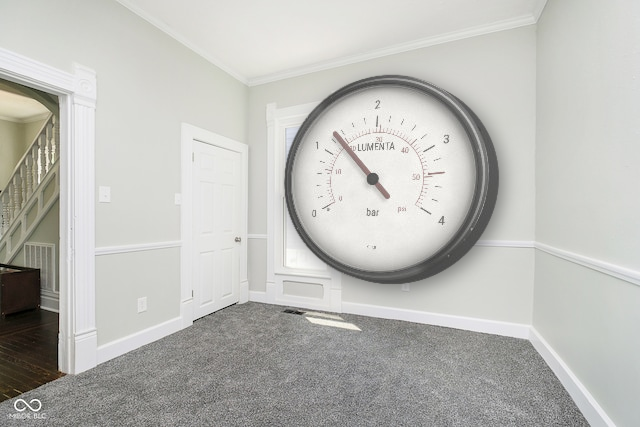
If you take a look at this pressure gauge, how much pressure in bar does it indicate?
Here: 1.3 bar
